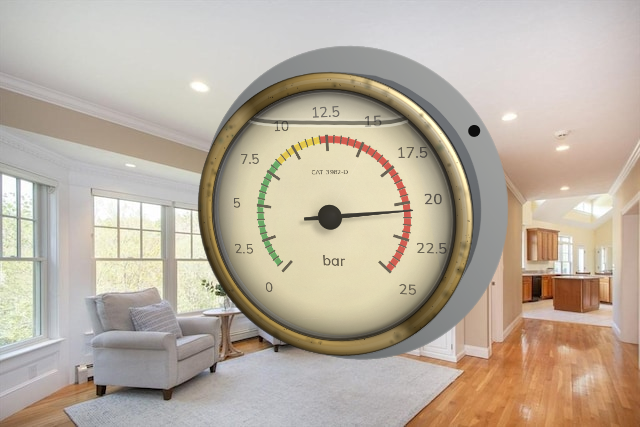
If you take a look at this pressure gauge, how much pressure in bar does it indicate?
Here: 20.5 bar
